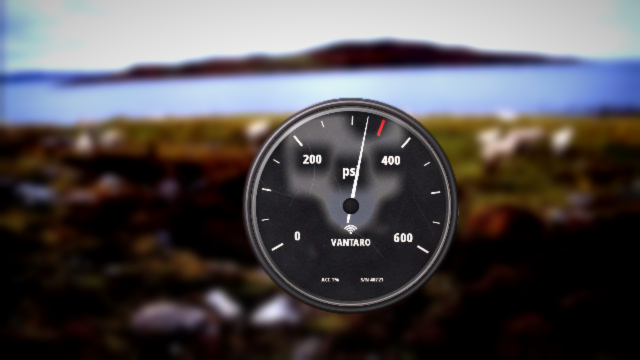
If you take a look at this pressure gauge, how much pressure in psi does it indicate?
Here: 325 psi
